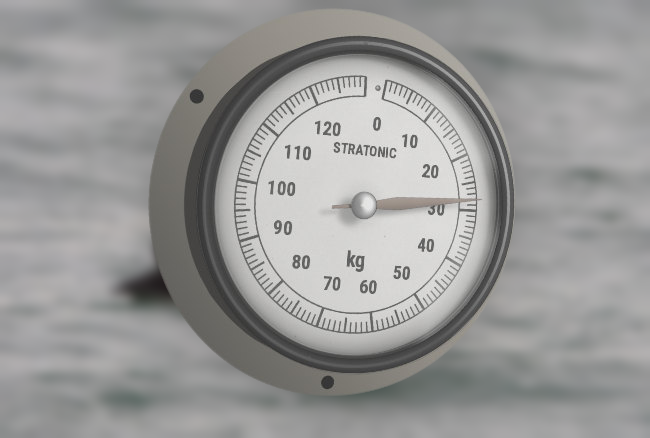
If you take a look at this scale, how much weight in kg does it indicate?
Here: 28 kg
